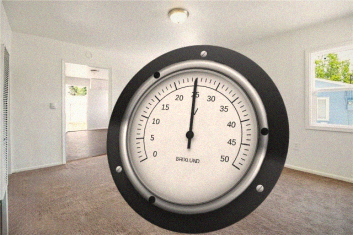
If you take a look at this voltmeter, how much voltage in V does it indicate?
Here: 25 V
